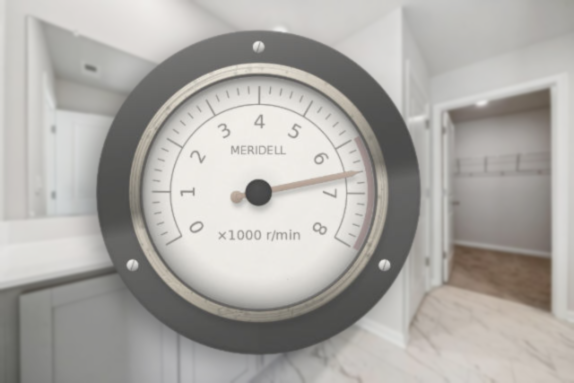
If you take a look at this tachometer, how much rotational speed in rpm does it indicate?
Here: 6600 rpm
